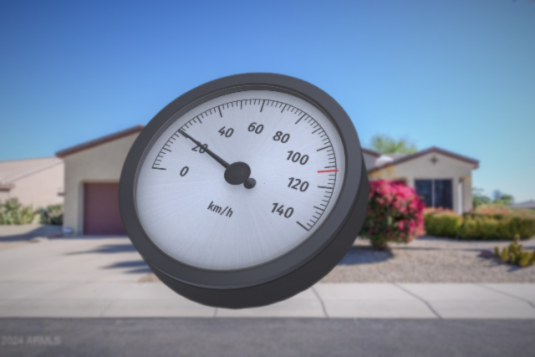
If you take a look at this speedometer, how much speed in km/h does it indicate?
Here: 20 km/h
